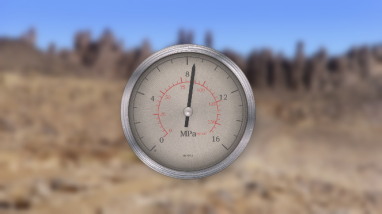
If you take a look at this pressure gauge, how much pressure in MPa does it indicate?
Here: 8.5 MPa
